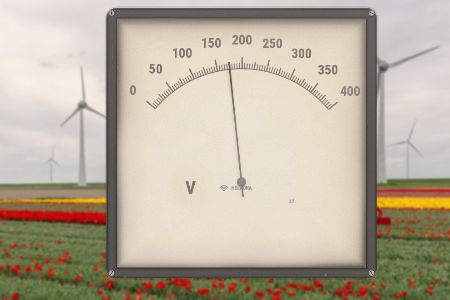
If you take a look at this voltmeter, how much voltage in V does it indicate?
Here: 175 V
